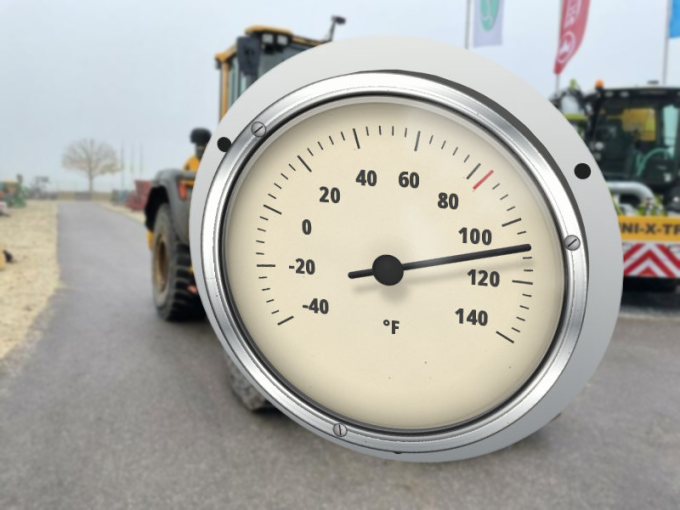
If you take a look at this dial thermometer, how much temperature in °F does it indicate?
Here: 108 °F
